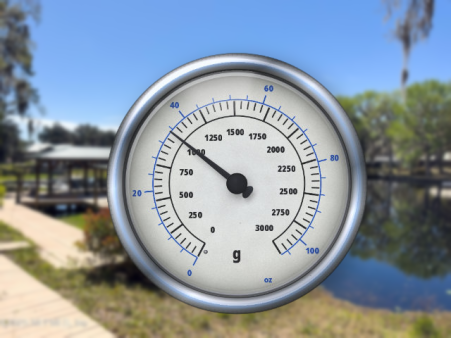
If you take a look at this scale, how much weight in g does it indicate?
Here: 1000 g
